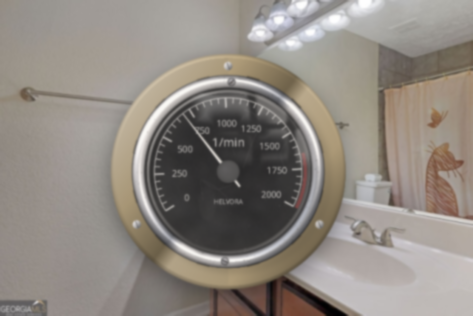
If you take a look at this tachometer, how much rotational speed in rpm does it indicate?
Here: 700 rpm
